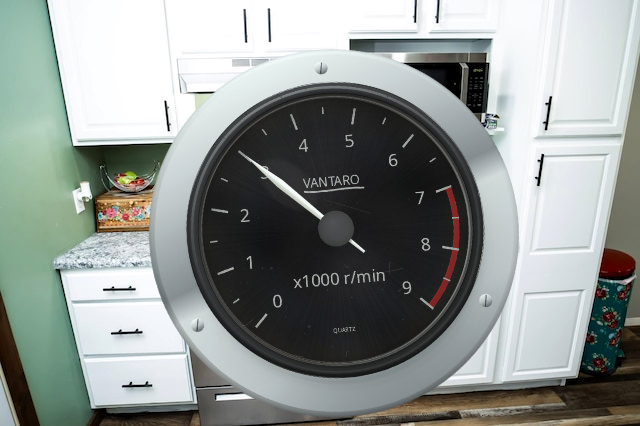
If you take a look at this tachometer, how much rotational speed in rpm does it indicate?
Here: 3000 rpm
